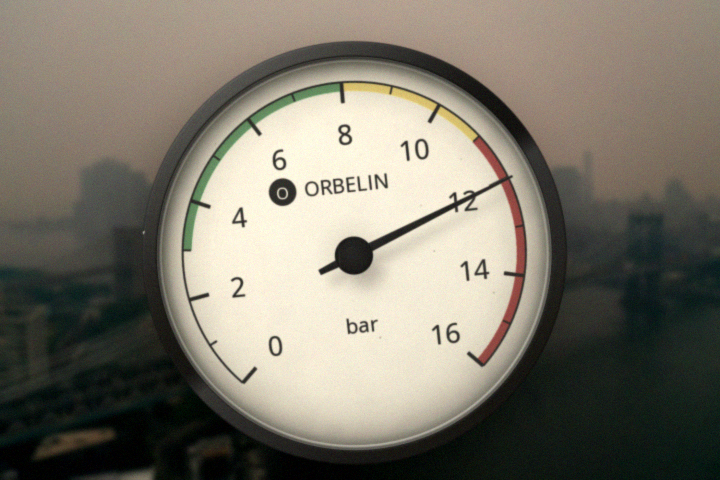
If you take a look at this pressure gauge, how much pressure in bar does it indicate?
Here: 12 bar
